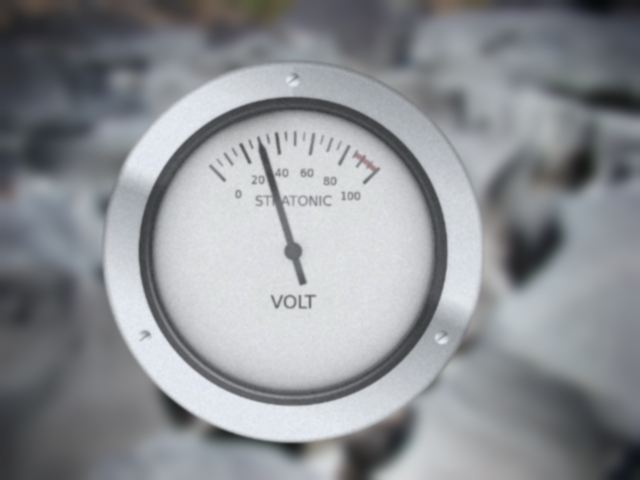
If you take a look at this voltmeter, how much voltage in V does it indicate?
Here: 30 V
